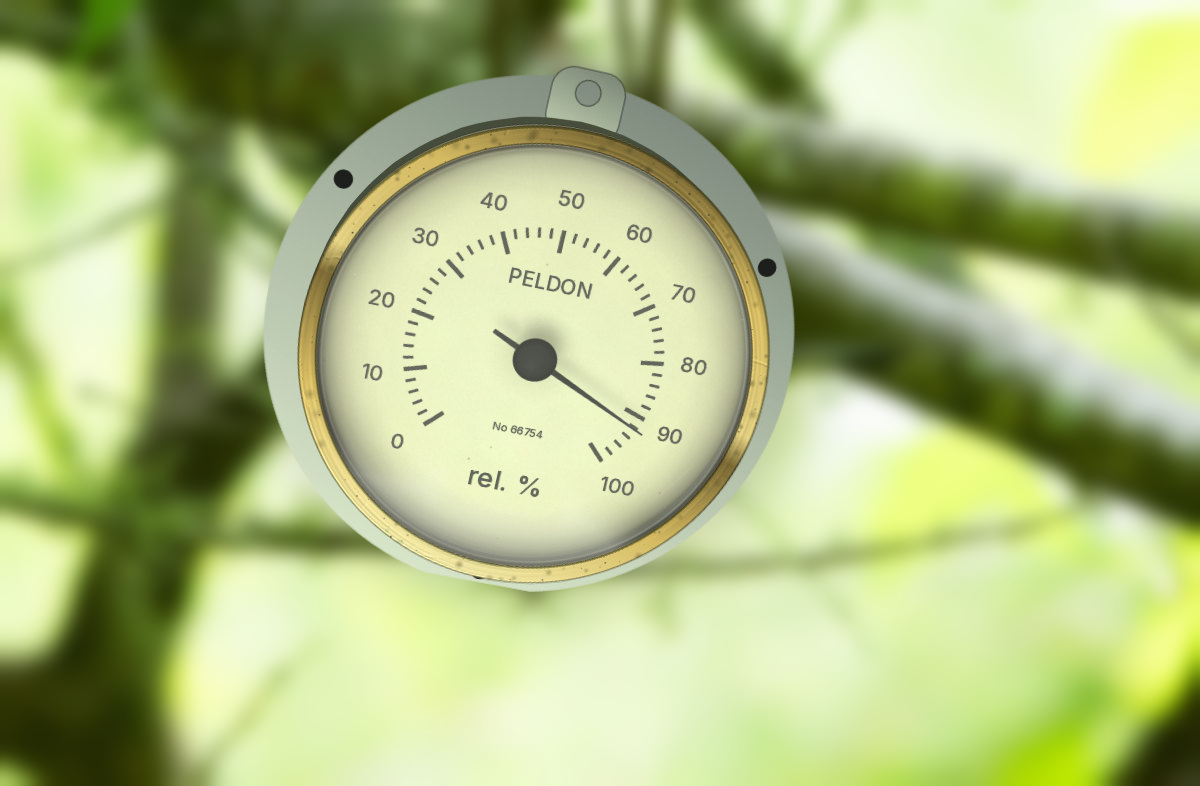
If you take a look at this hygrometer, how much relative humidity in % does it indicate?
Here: 92 %
